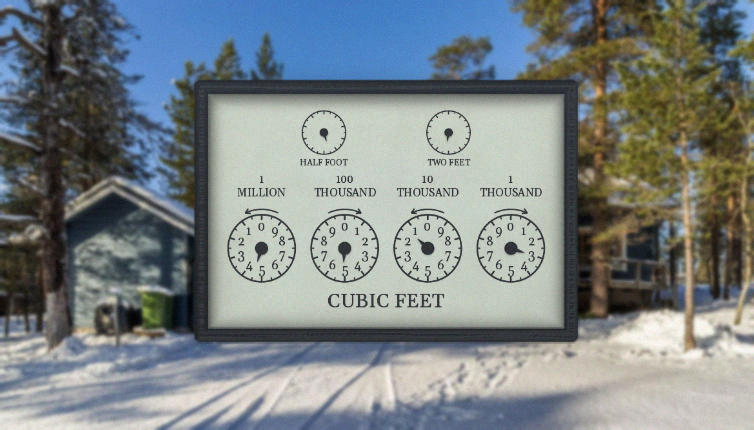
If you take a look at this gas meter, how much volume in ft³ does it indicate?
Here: 451300 ft³
